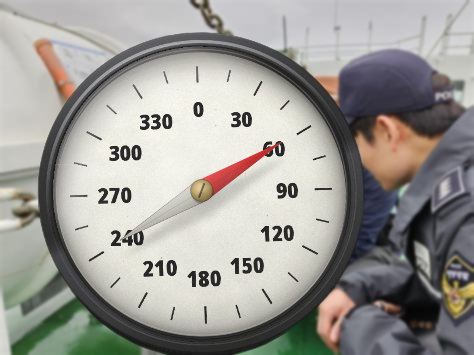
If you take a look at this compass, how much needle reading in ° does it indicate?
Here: 60 °
